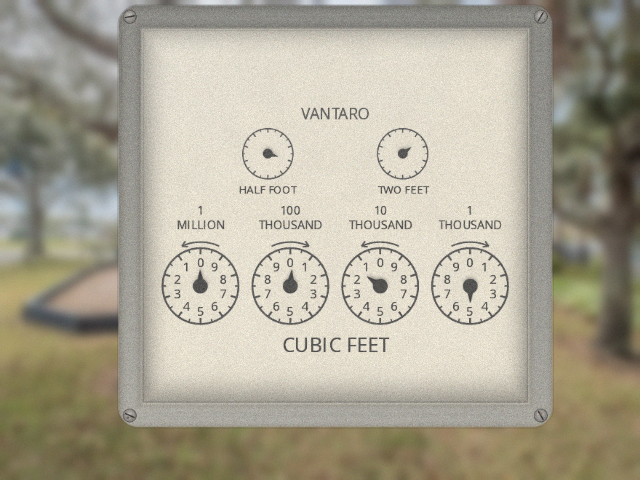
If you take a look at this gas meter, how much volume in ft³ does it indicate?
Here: 1500 ft³
